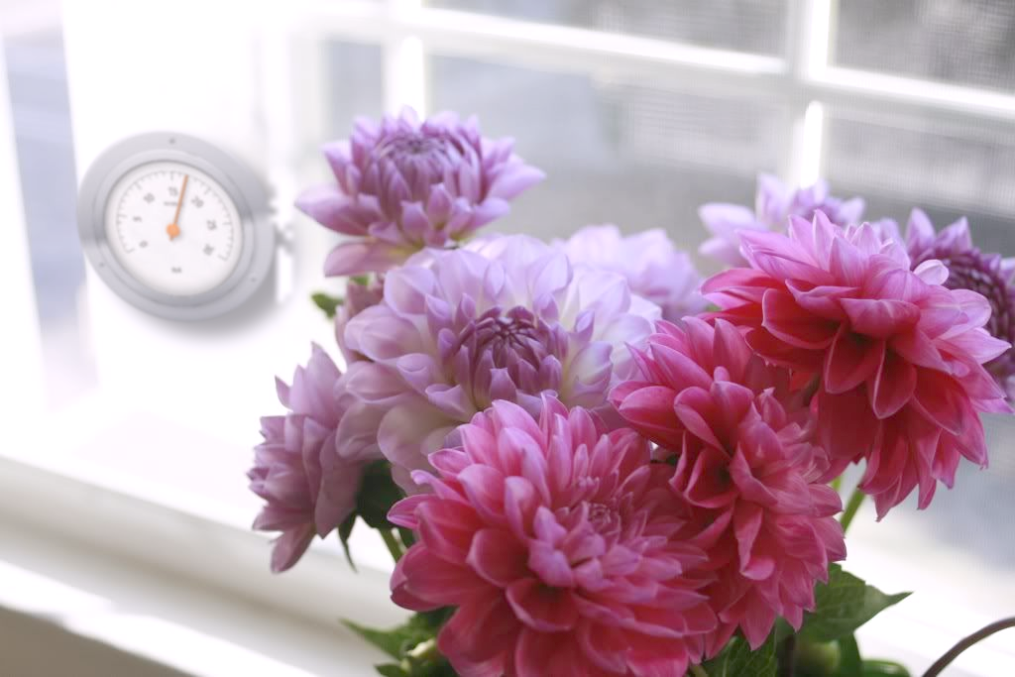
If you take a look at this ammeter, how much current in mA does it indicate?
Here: 17 mA
